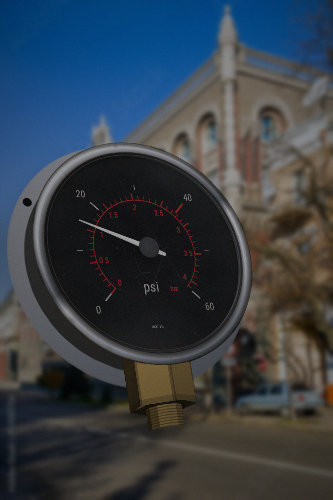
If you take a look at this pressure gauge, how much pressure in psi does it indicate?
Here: 15 psi
